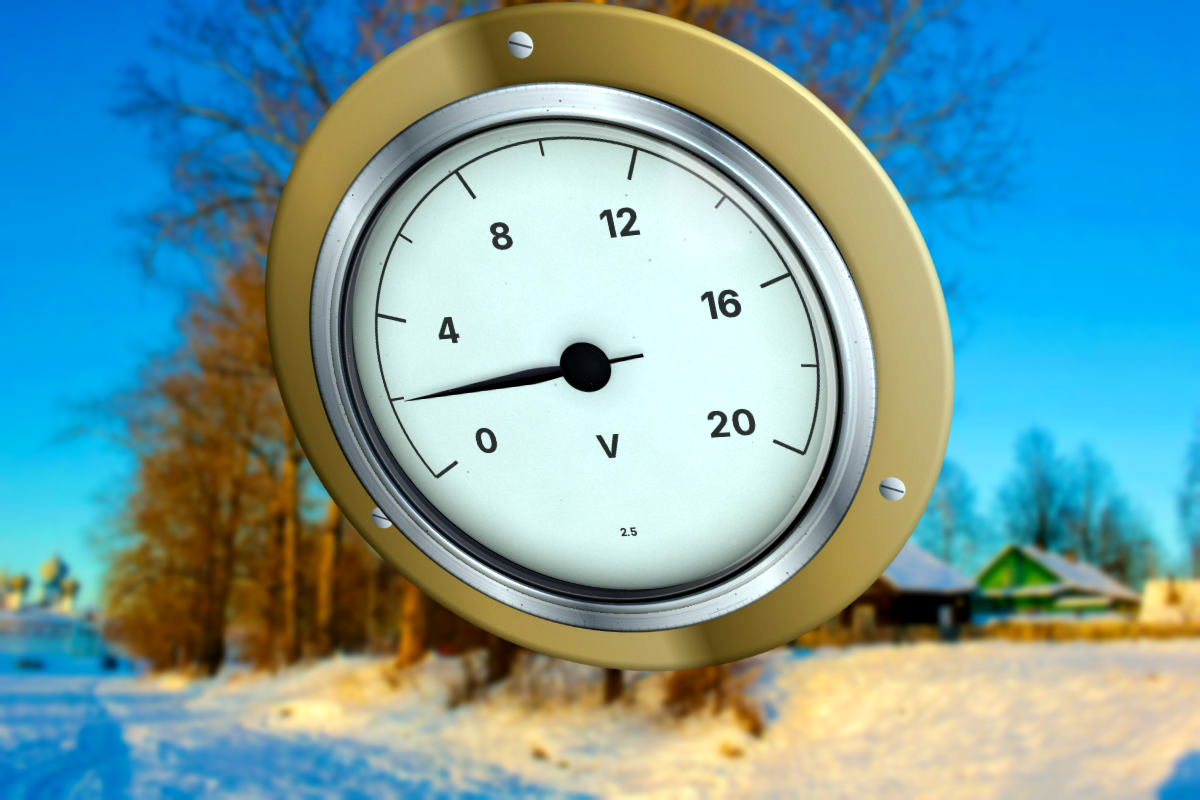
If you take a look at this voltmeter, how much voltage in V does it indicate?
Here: 2 V
